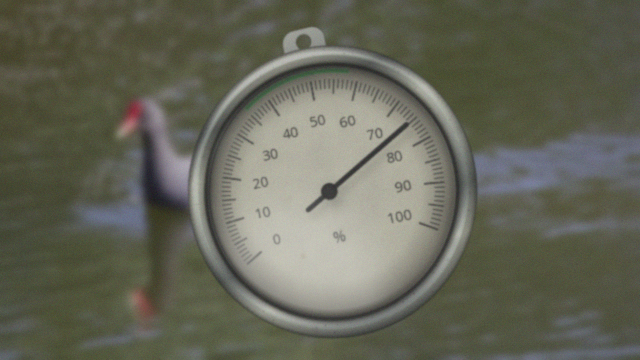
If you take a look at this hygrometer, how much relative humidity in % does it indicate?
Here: 75 %
